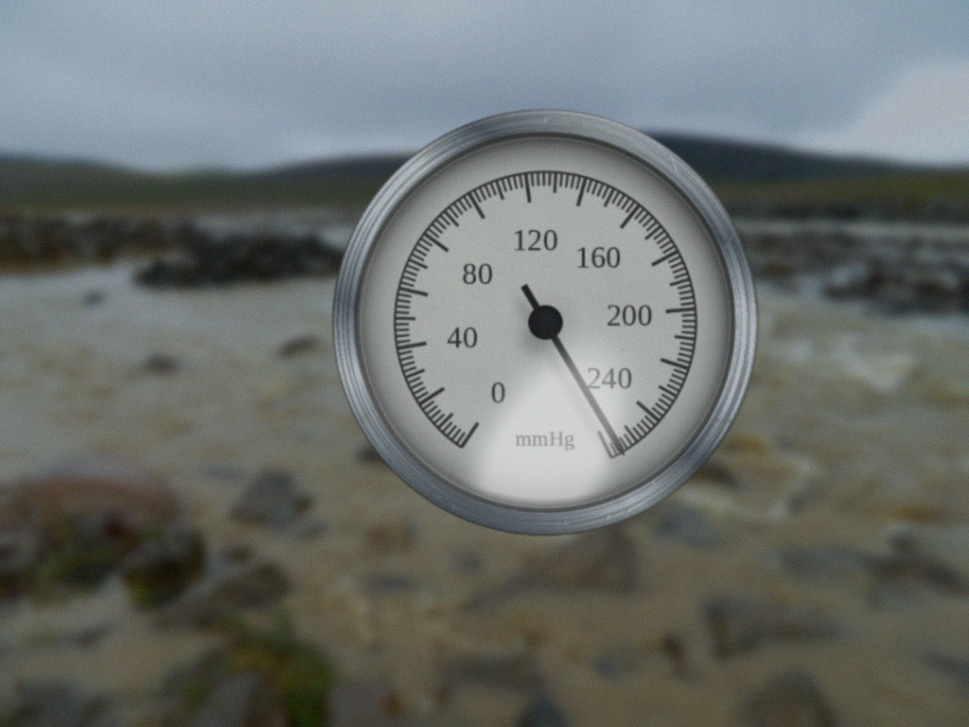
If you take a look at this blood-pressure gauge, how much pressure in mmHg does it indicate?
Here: 256 mmHg
